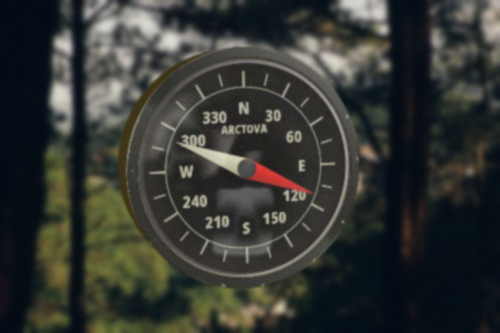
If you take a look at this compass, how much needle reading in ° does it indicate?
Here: 112.5 °
